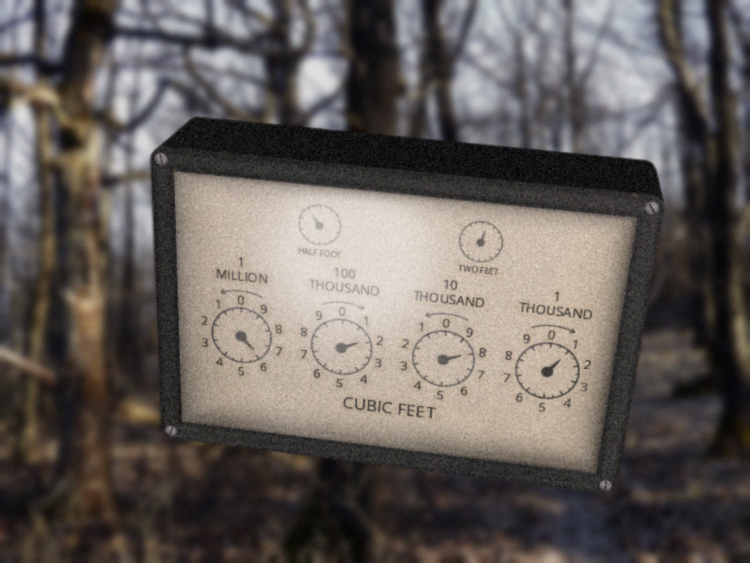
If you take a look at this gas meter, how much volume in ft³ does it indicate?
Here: 618100 ft³
